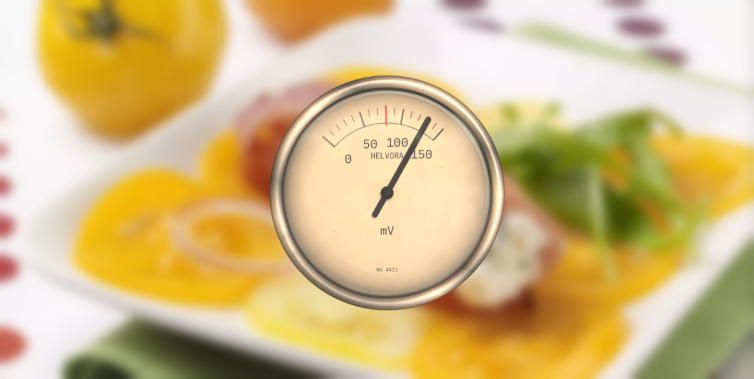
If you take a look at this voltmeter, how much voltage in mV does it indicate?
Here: 130 mV
